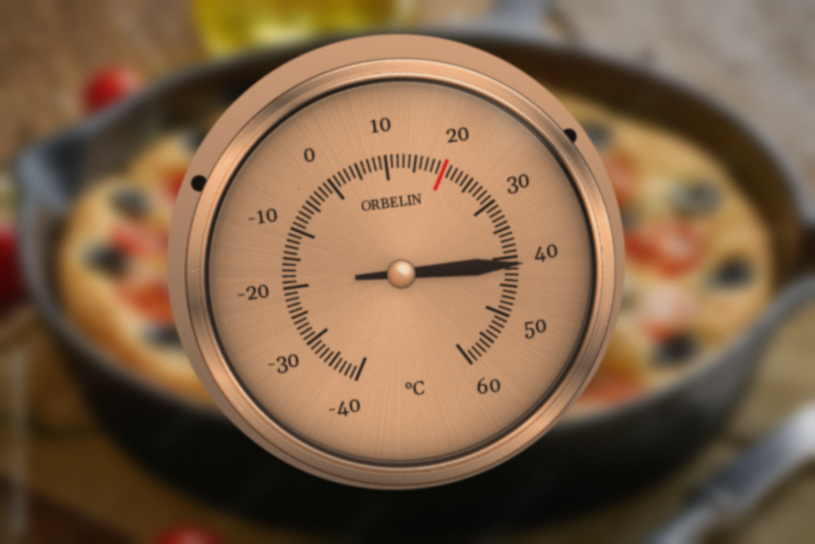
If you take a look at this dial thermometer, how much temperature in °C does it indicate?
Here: 41 °C
